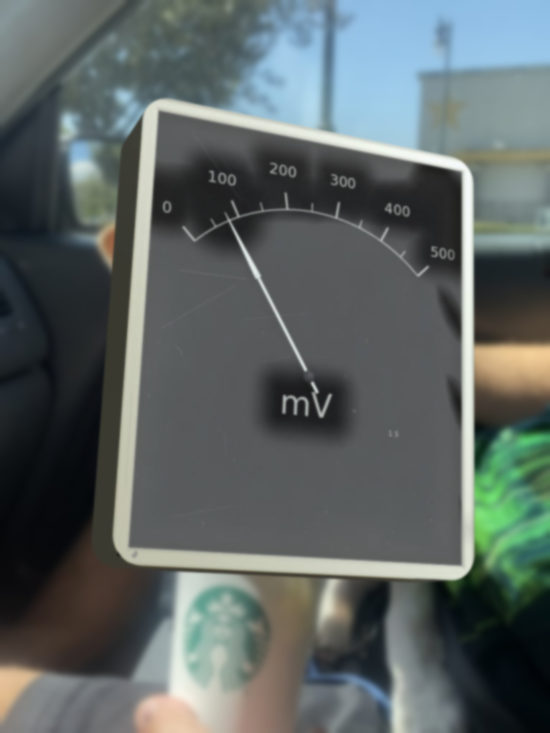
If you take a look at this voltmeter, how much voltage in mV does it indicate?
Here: 75 mV
